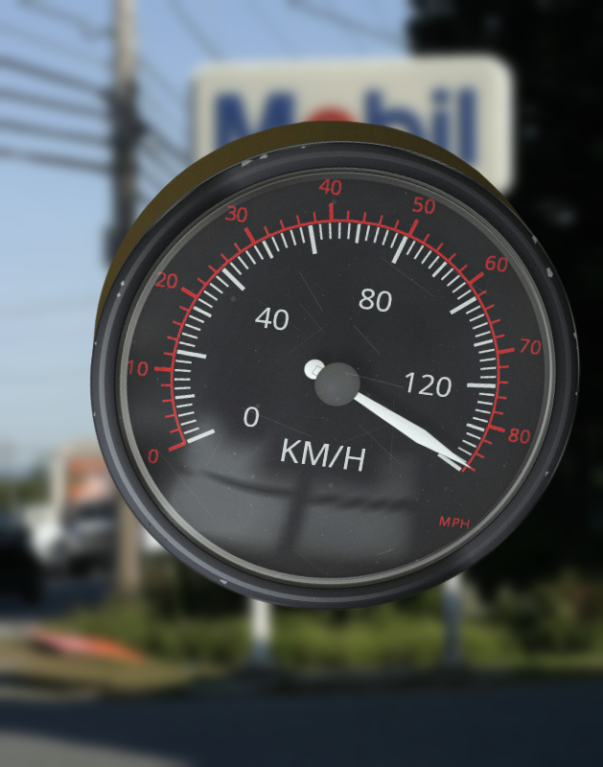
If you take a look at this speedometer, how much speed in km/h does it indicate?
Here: 138 km/h
